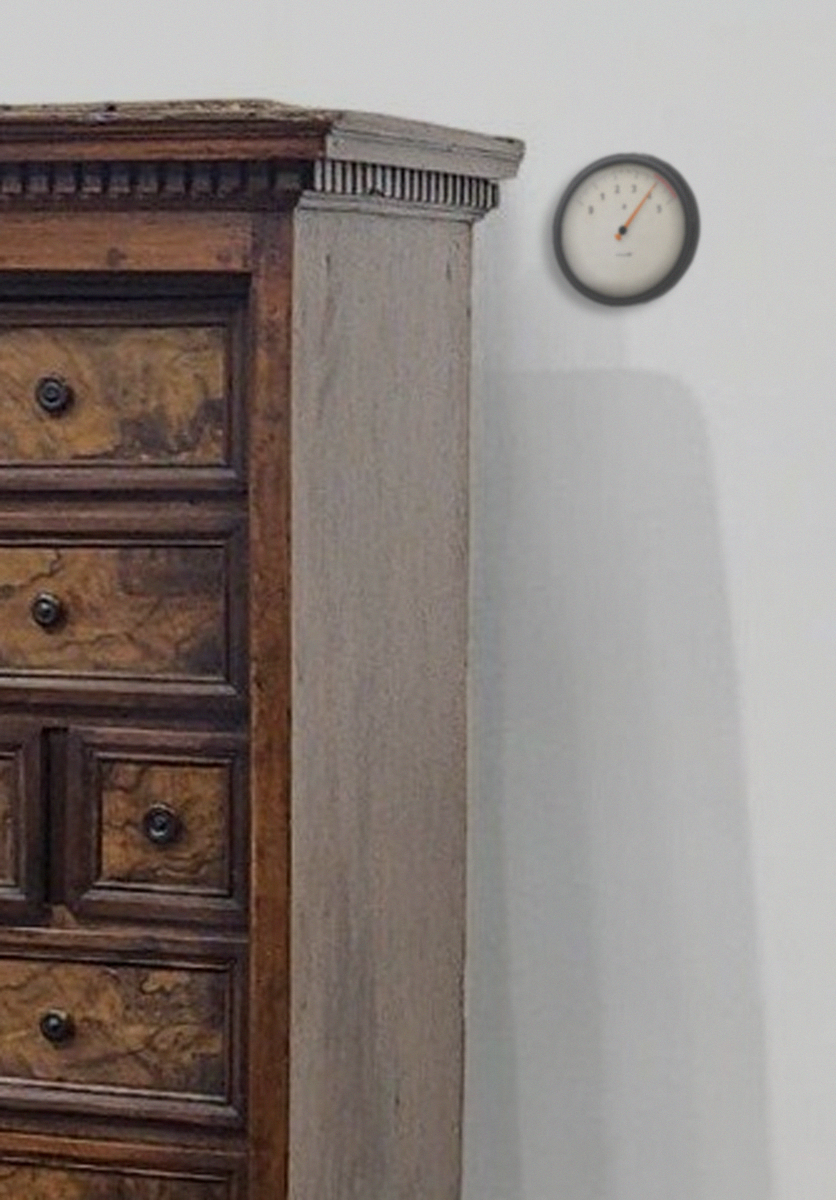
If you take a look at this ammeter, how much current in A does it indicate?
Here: 4 A
